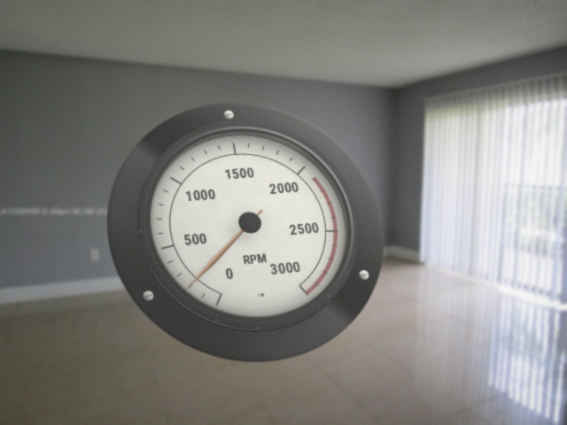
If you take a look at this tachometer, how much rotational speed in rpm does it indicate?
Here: 200 rpm
